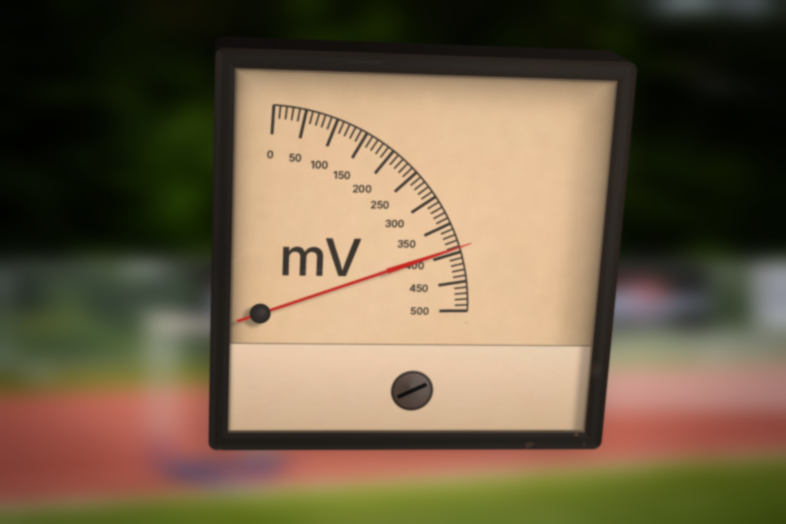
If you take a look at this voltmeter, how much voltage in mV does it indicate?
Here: 390 mV
